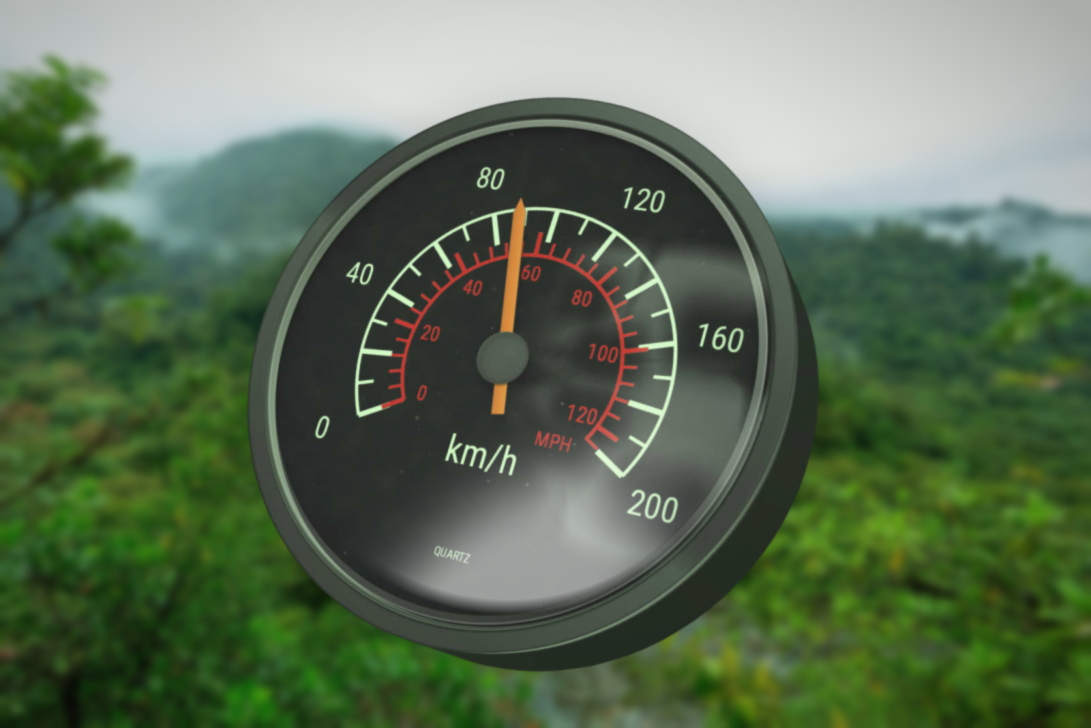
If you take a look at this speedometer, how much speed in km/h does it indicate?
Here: 90 km/h
